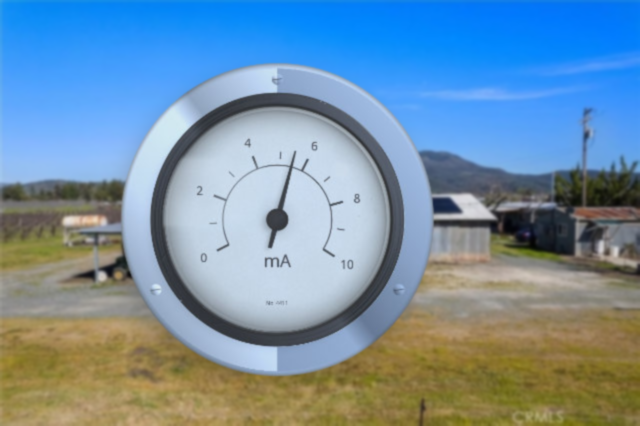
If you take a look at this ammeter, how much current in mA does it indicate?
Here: 5.5 mA
